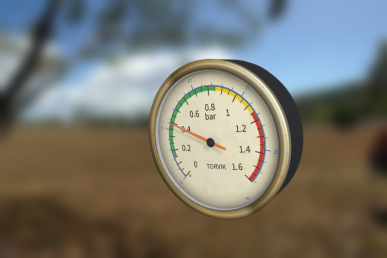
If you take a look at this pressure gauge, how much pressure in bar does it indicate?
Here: 0.4 bar
